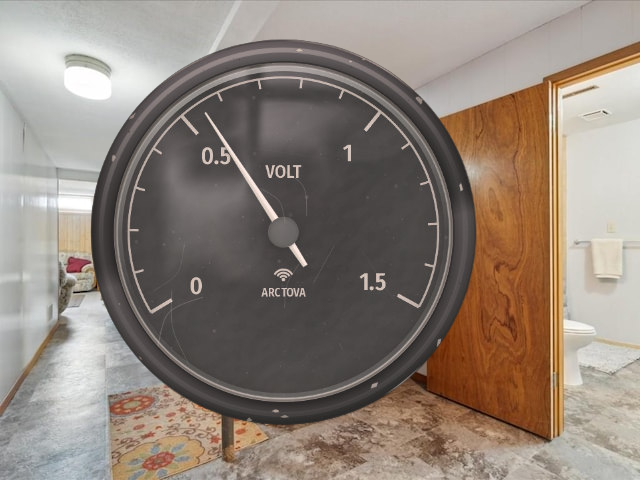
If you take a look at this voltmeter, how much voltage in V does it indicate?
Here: 0.55 V
